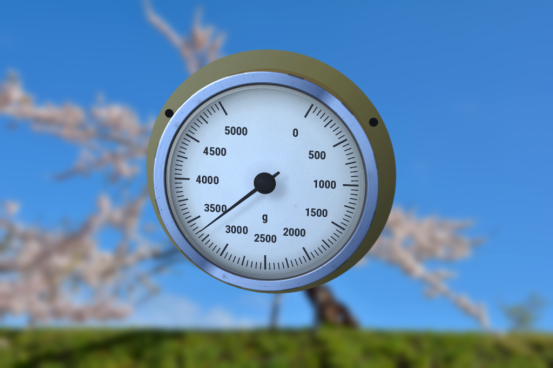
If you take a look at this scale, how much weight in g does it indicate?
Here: 3350 g
